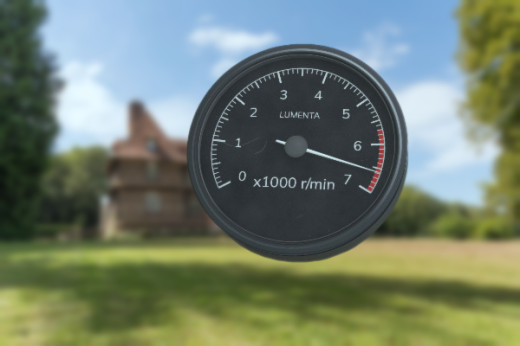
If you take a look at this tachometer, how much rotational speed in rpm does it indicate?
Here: 6600 rpm
